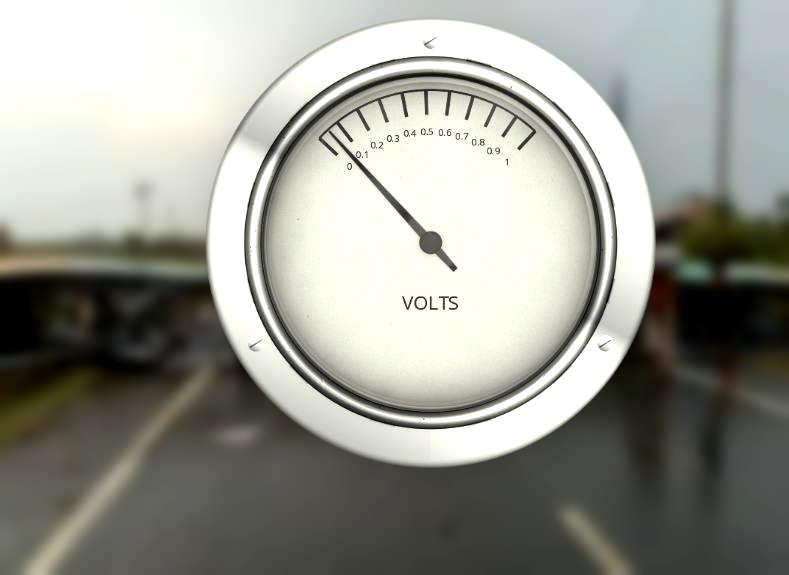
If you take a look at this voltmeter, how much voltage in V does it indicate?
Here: 0.05 V
